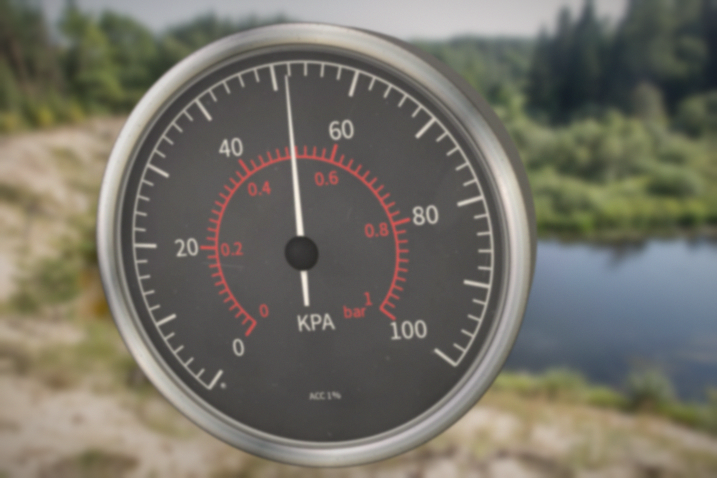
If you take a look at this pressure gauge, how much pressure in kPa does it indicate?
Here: 52 kPa
